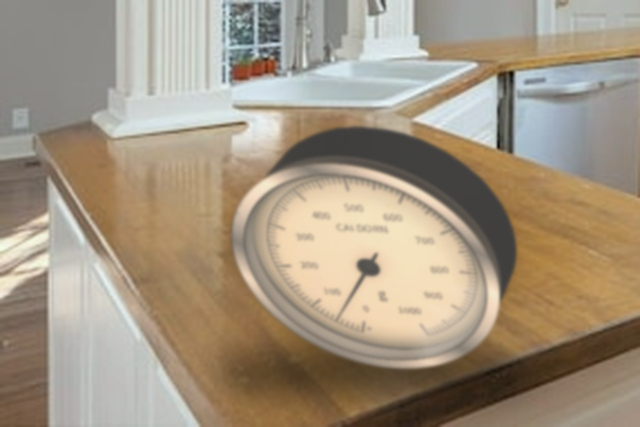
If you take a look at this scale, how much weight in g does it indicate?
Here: 50 g
